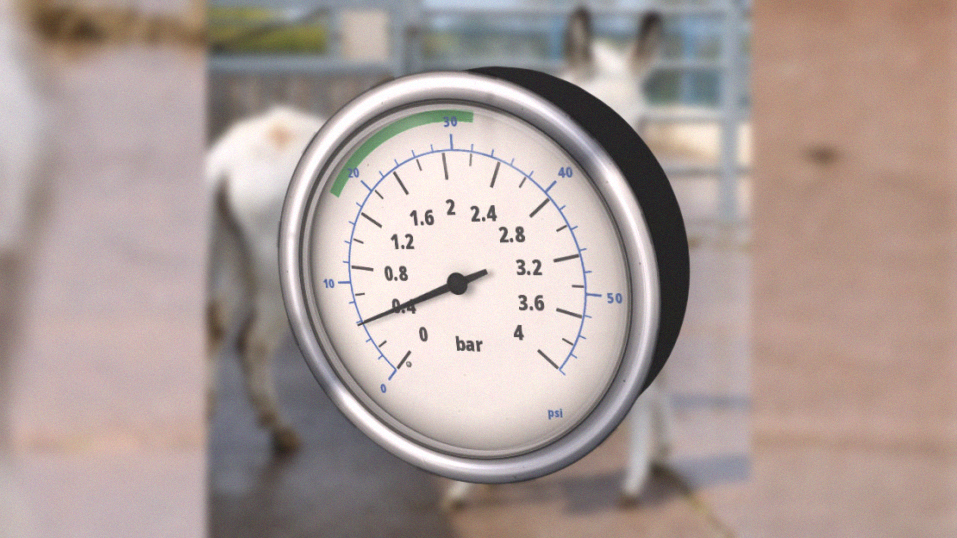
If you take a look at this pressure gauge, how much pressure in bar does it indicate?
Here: 0.4 bar
